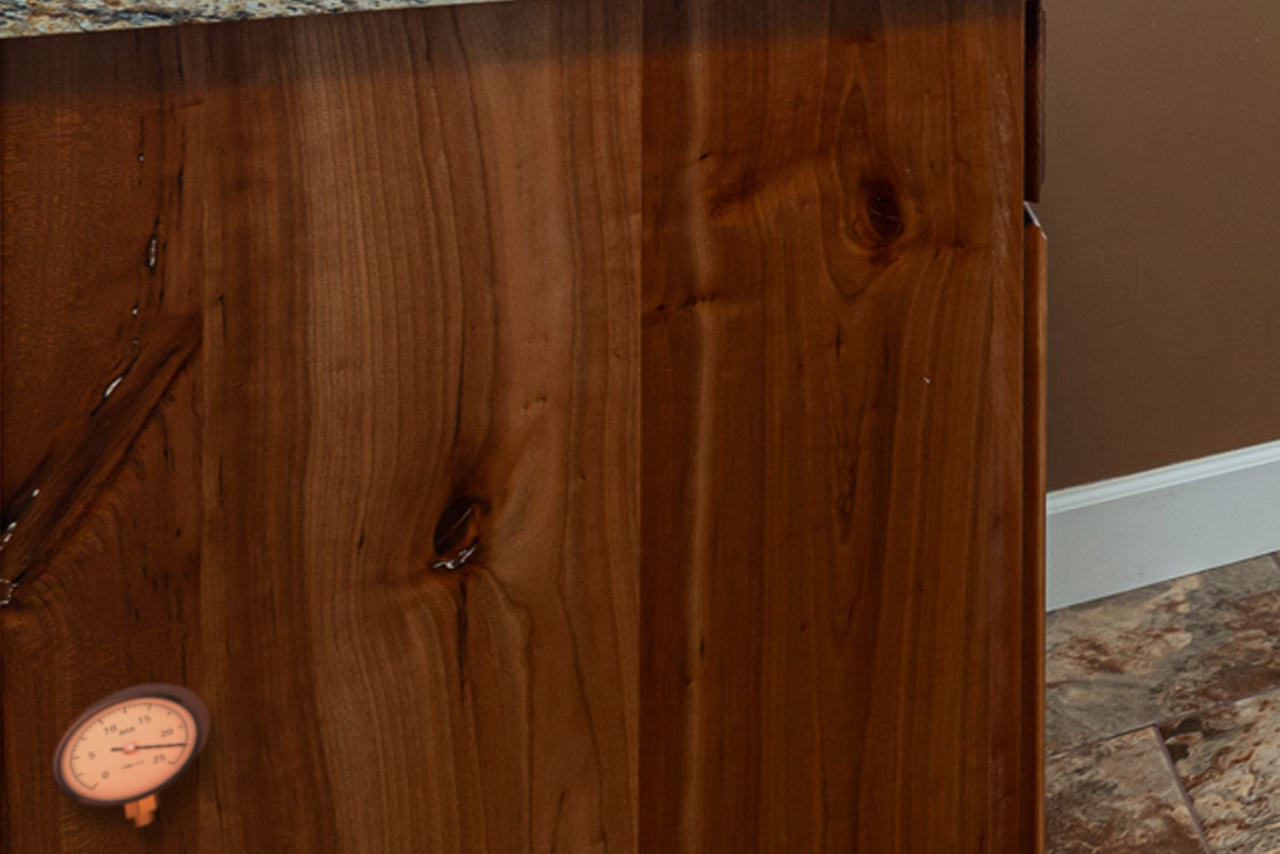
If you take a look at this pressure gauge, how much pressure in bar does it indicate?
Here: 22.5 bar
